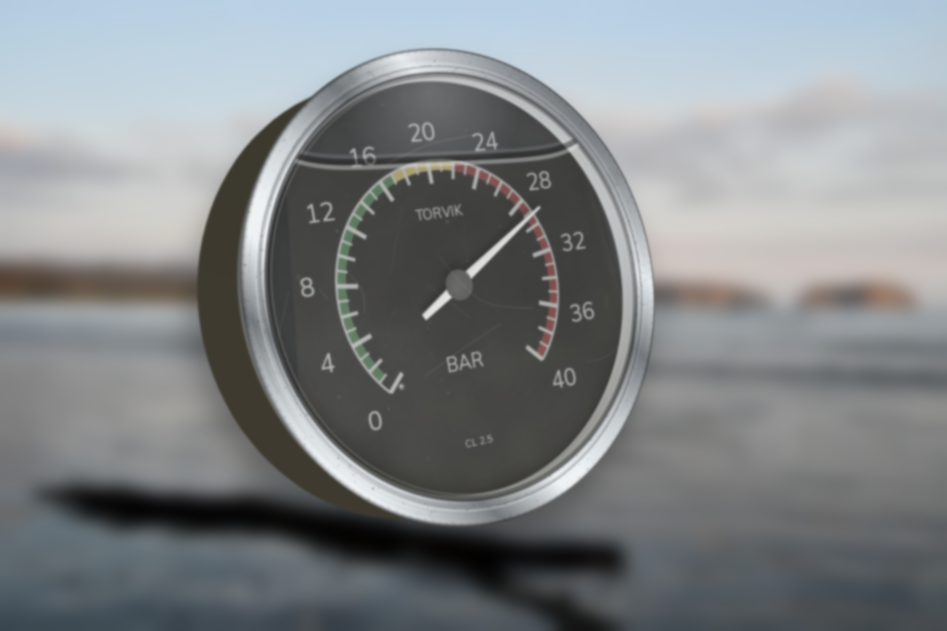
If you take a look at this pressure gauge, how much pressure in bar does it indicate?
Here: 29 bar
